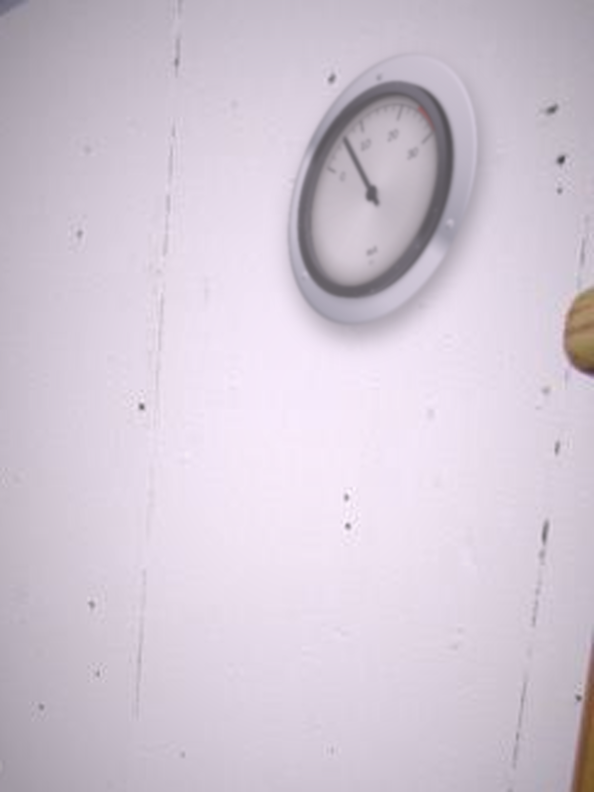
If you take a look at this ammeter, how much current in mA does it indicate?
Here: 6 mA
